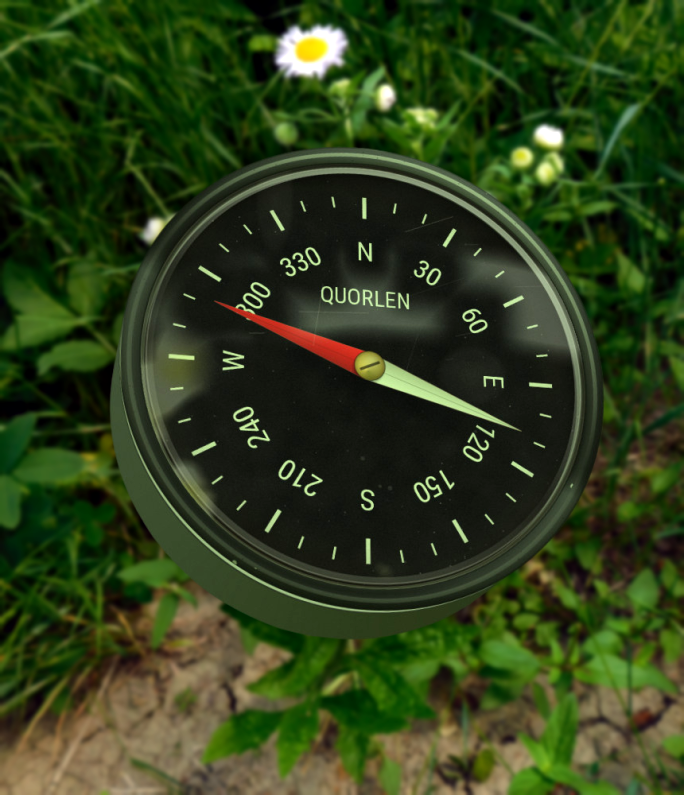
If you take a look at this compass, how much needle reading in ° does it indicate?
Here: 290 °
